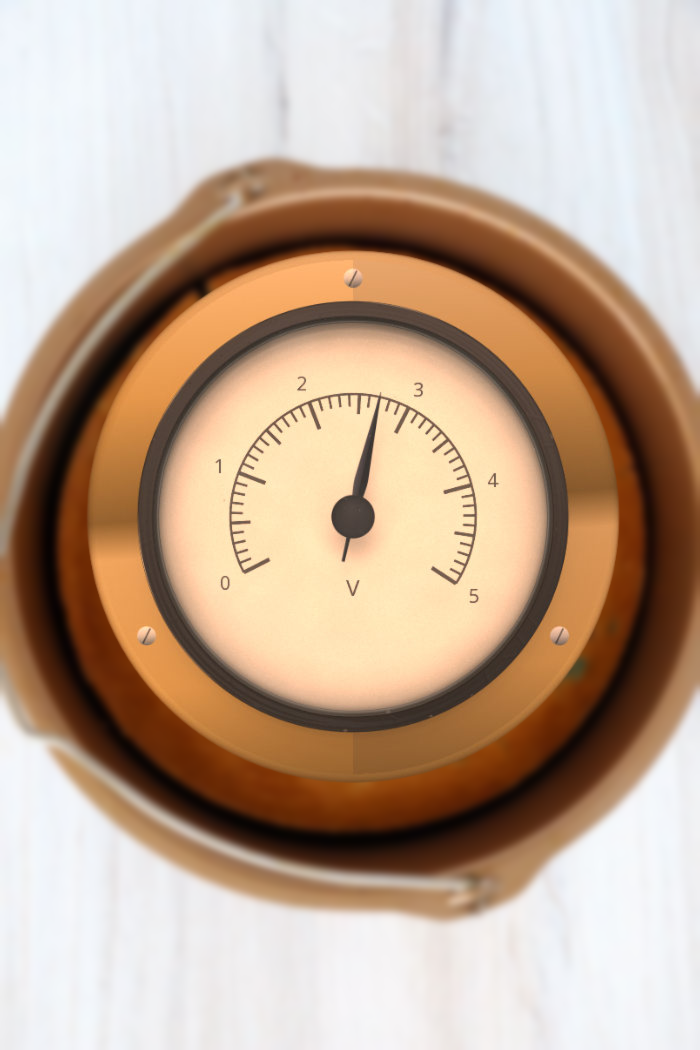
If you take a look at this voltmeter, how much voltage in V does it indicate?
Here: 2.7 V
